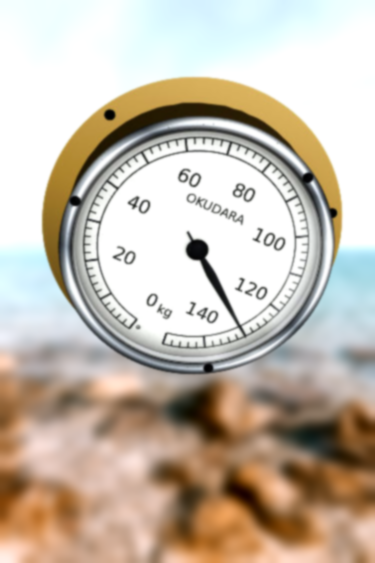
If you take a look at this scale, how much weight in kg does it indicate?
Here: 130 kg
